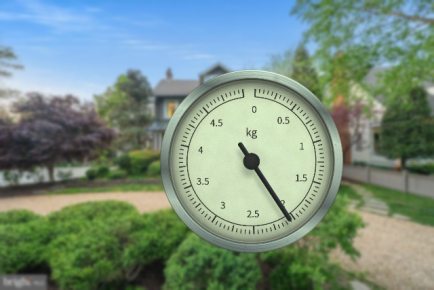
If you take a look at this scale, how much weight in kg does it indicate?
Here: 2.05 kg
